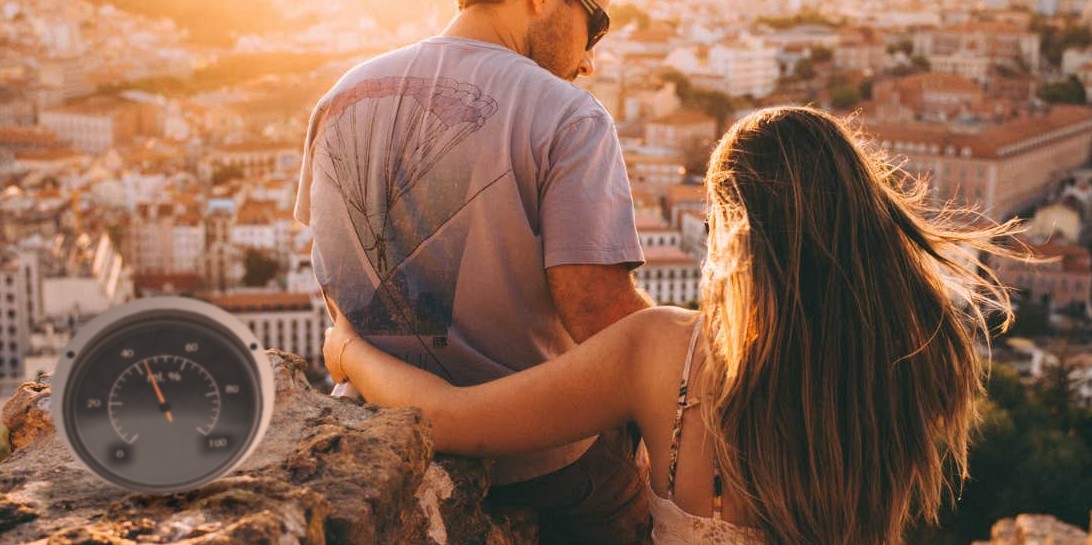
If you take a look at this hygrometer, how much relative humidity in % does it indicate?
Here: 44 %
